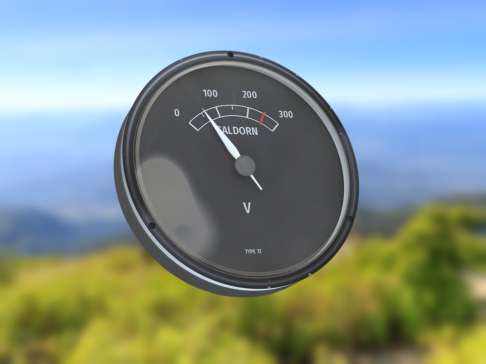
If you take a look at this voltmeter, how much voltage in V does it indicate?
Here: 50 V
